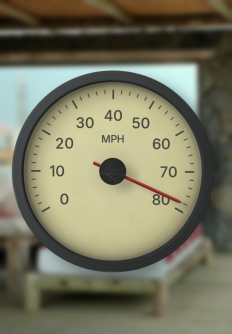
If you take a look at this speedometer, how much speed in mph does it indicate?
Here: 78 mph
